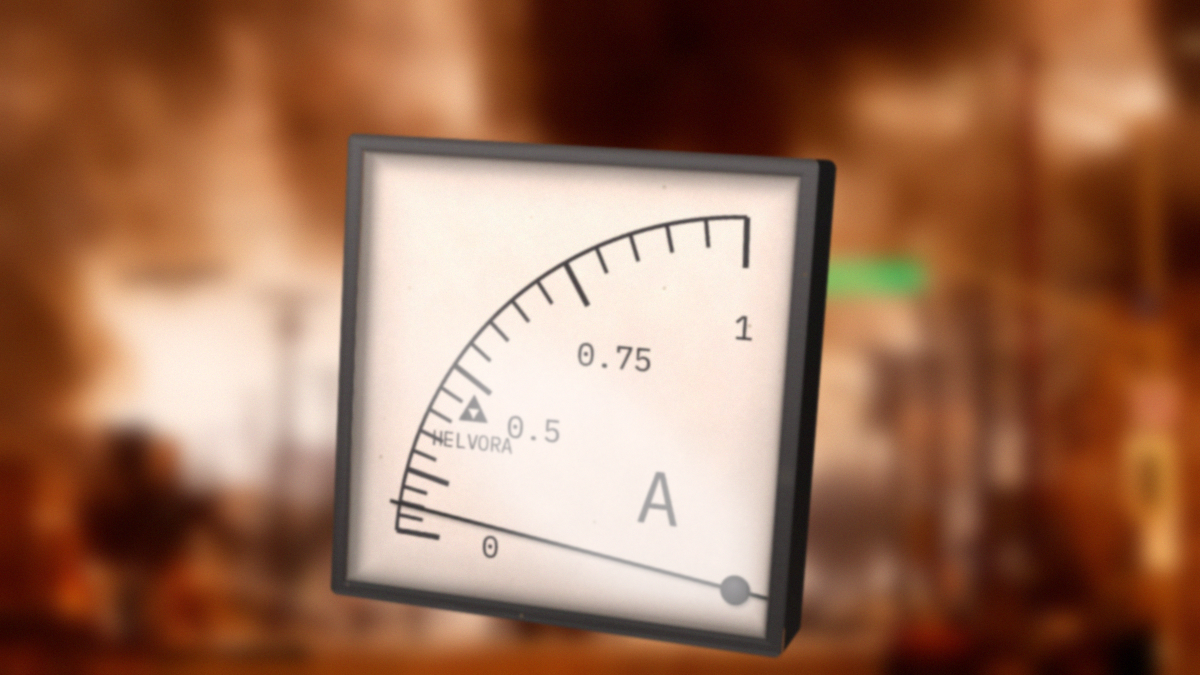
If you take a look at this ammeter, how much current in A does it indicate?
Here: 0.15 A
